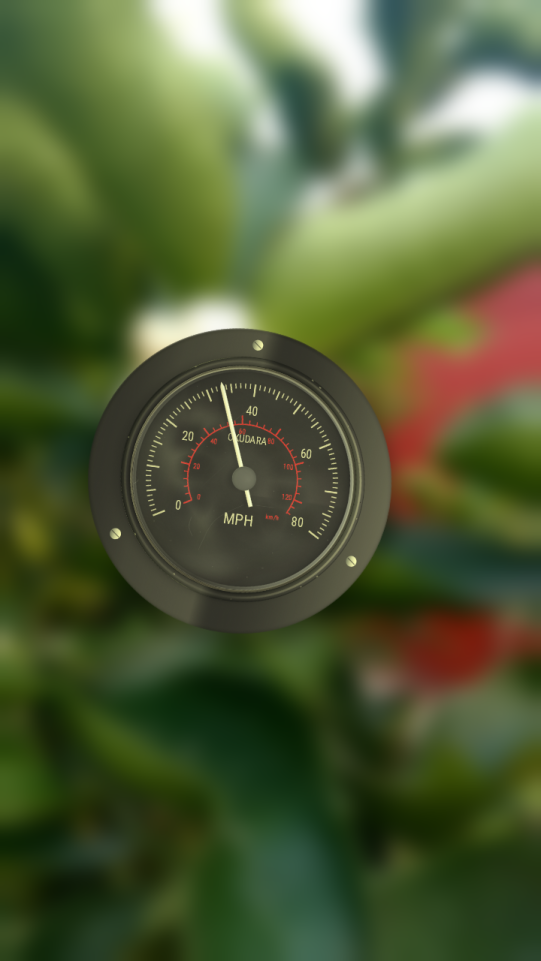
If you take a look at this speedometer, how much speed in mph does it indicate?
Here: 33 mph
